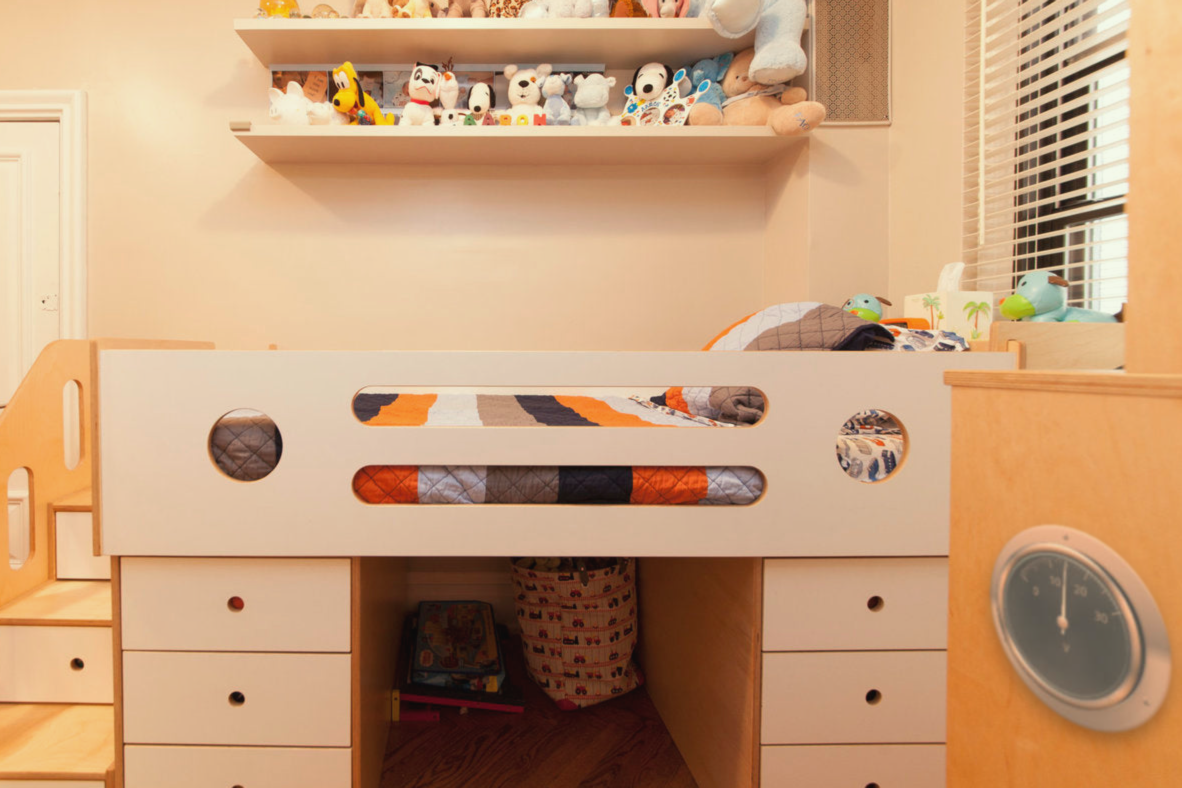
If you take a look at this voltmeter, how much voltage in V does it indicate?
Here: 15 V
